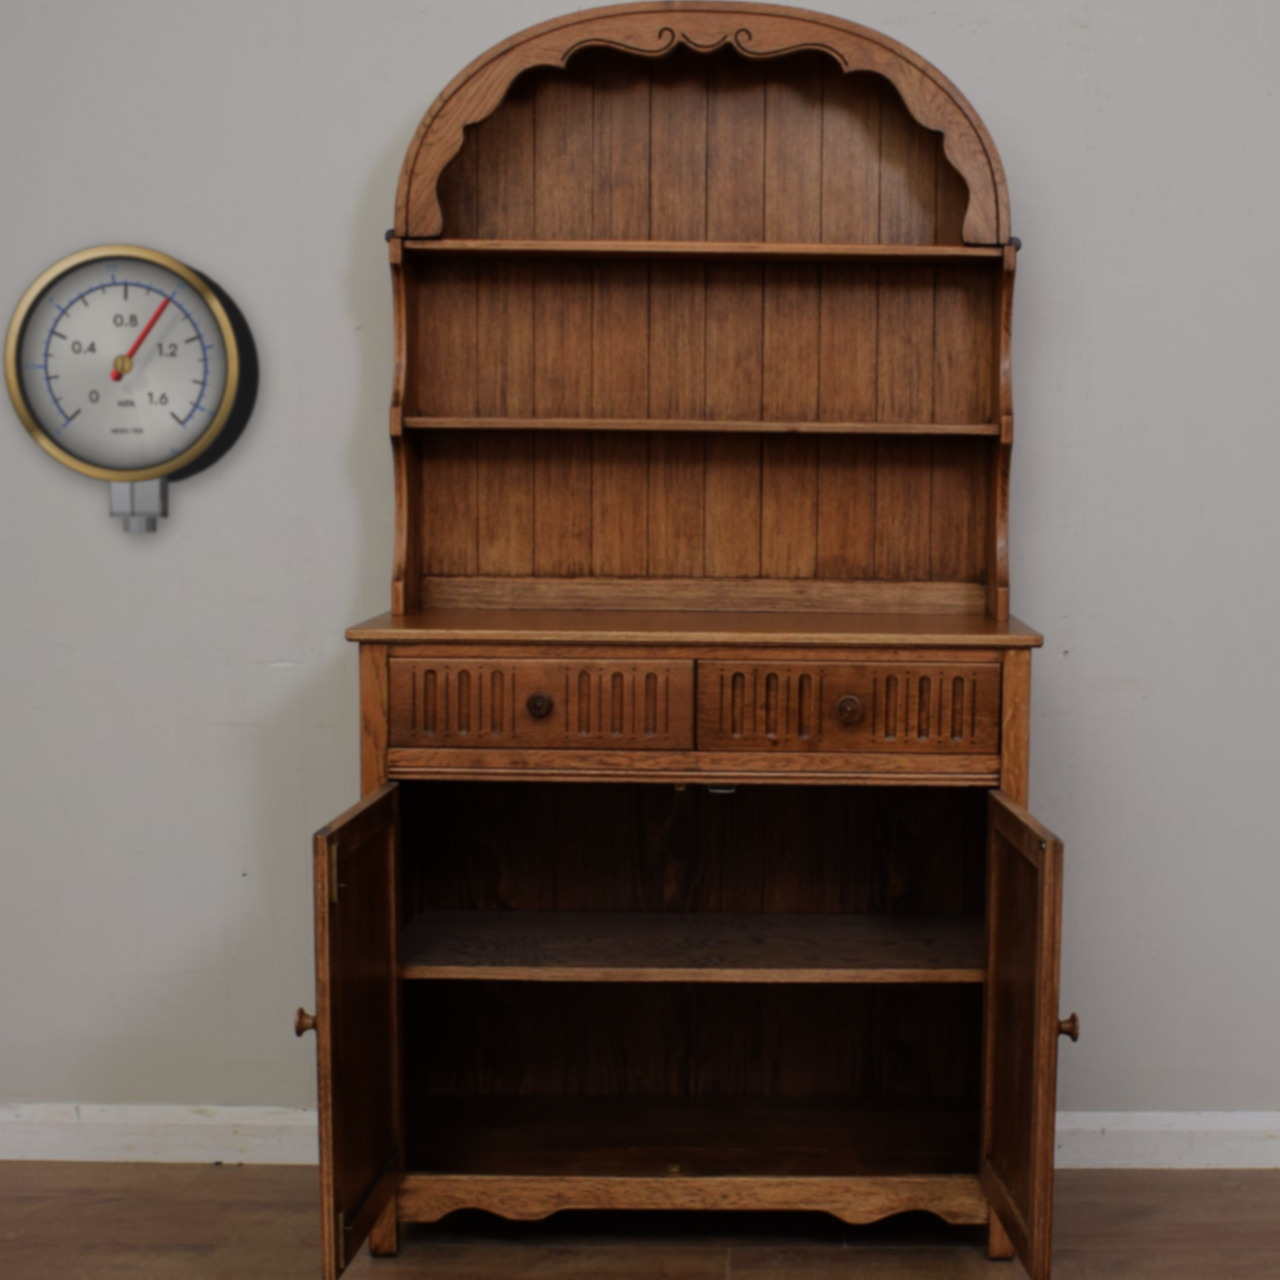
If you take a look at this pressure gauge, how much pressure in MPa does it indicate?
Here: 1 MPa
